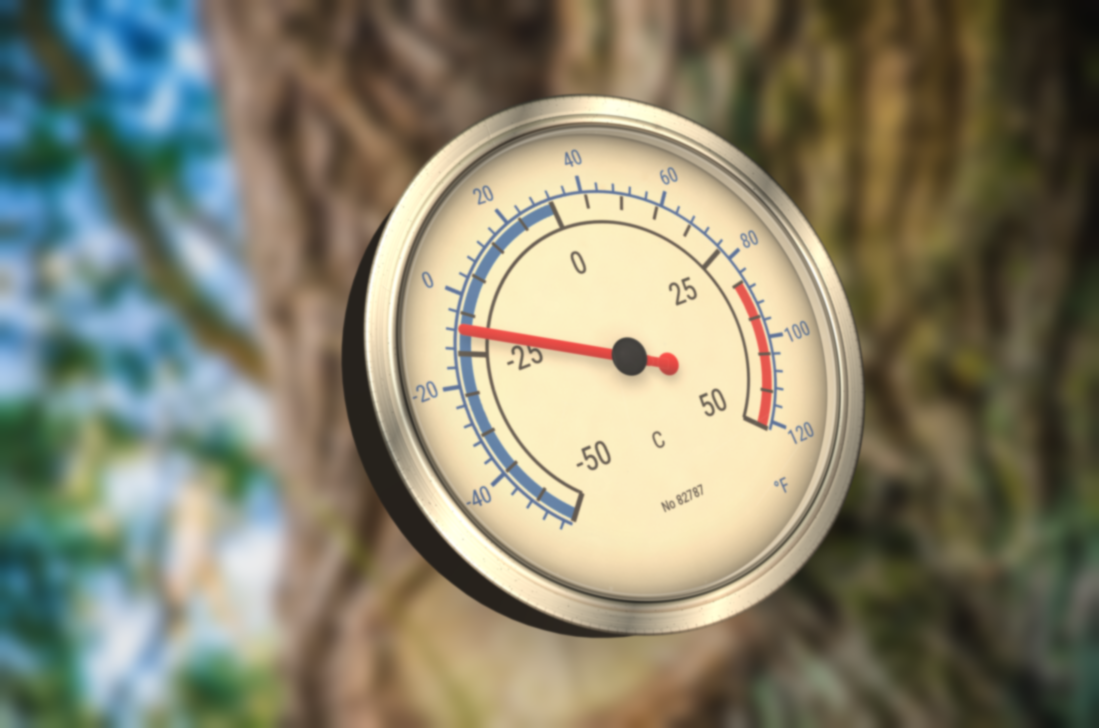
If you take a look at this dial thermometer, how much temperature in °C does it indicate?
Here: -22.5 °C
